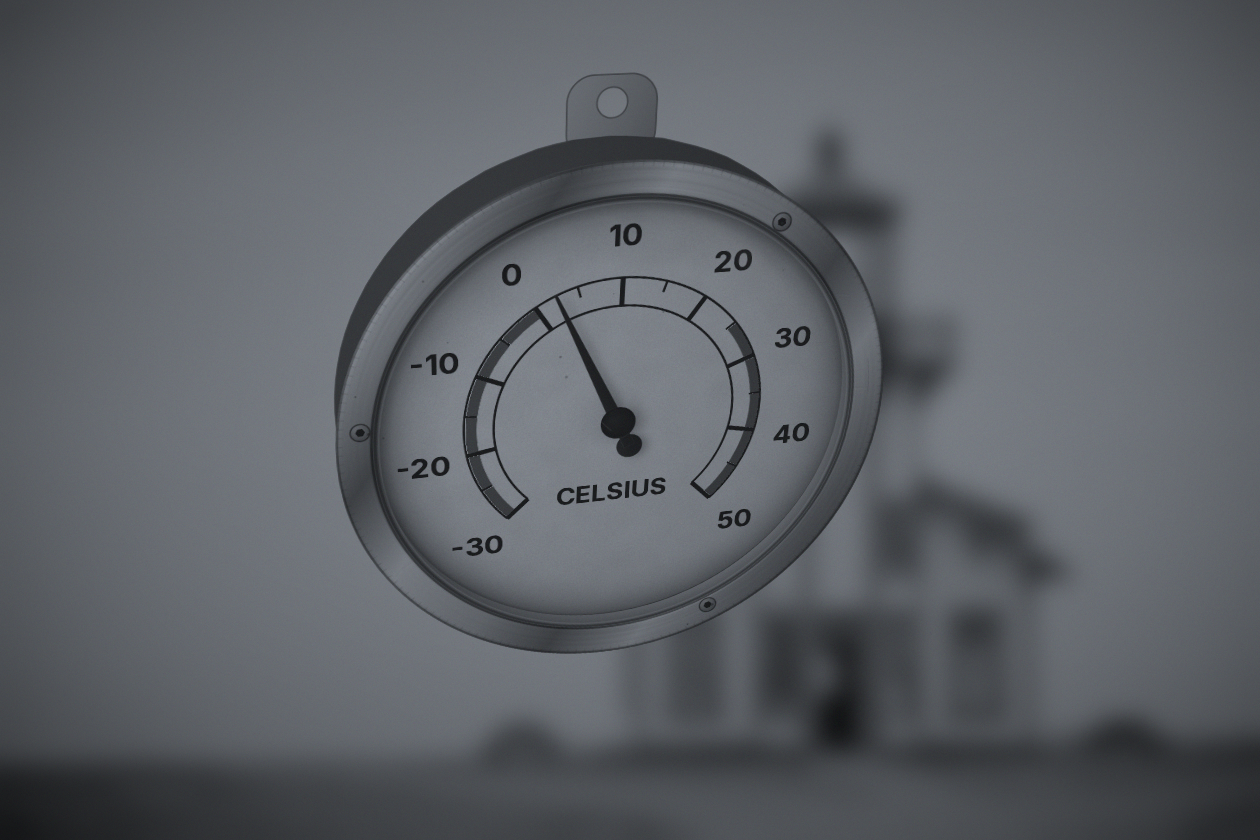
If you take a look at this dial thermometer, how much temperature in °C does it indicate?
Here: 2.5 °C
